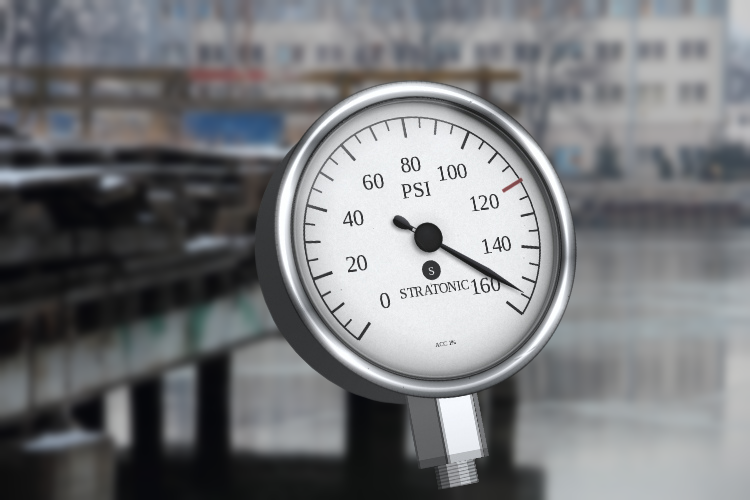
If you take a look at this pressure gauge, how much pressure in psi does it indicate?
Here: 155 psi
